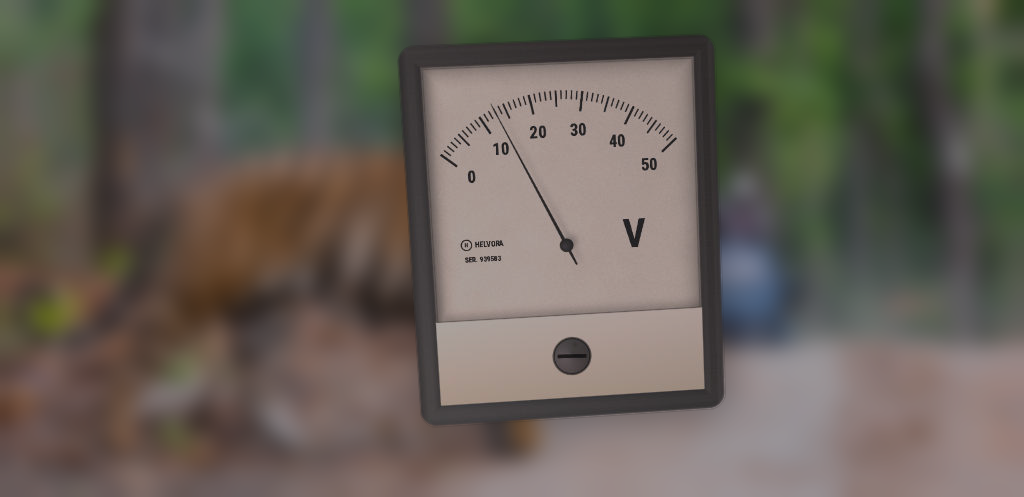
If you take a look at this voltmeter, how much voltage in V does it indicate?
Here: 13 V
